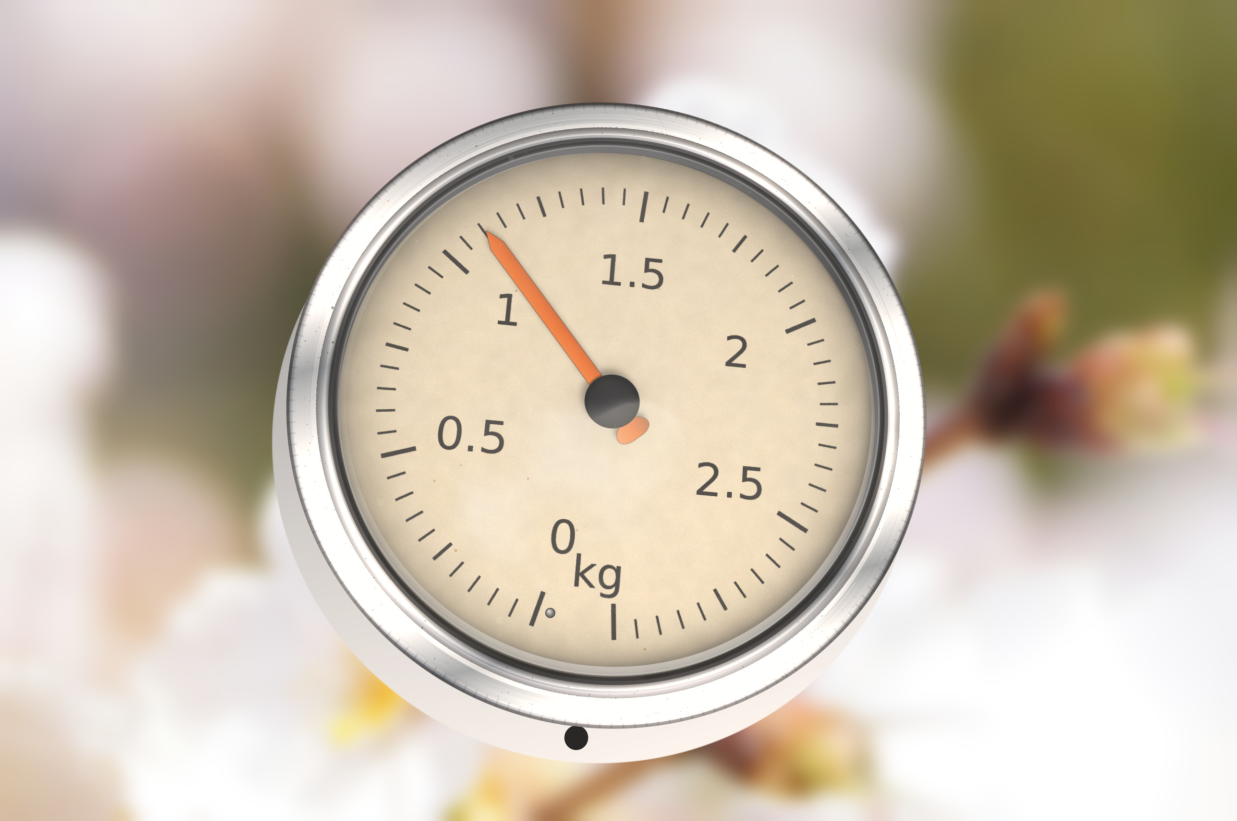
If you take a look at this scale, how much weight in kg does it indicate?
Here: 1.1 kg
